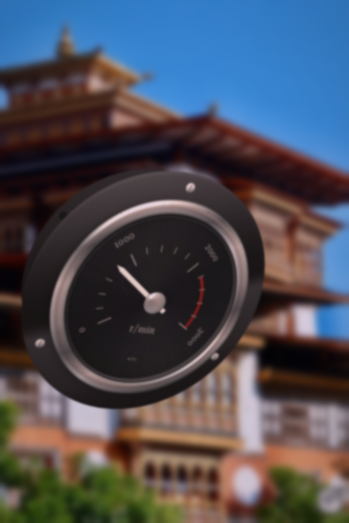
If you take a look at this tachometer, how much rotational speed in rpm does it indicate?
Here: 800 rpm
